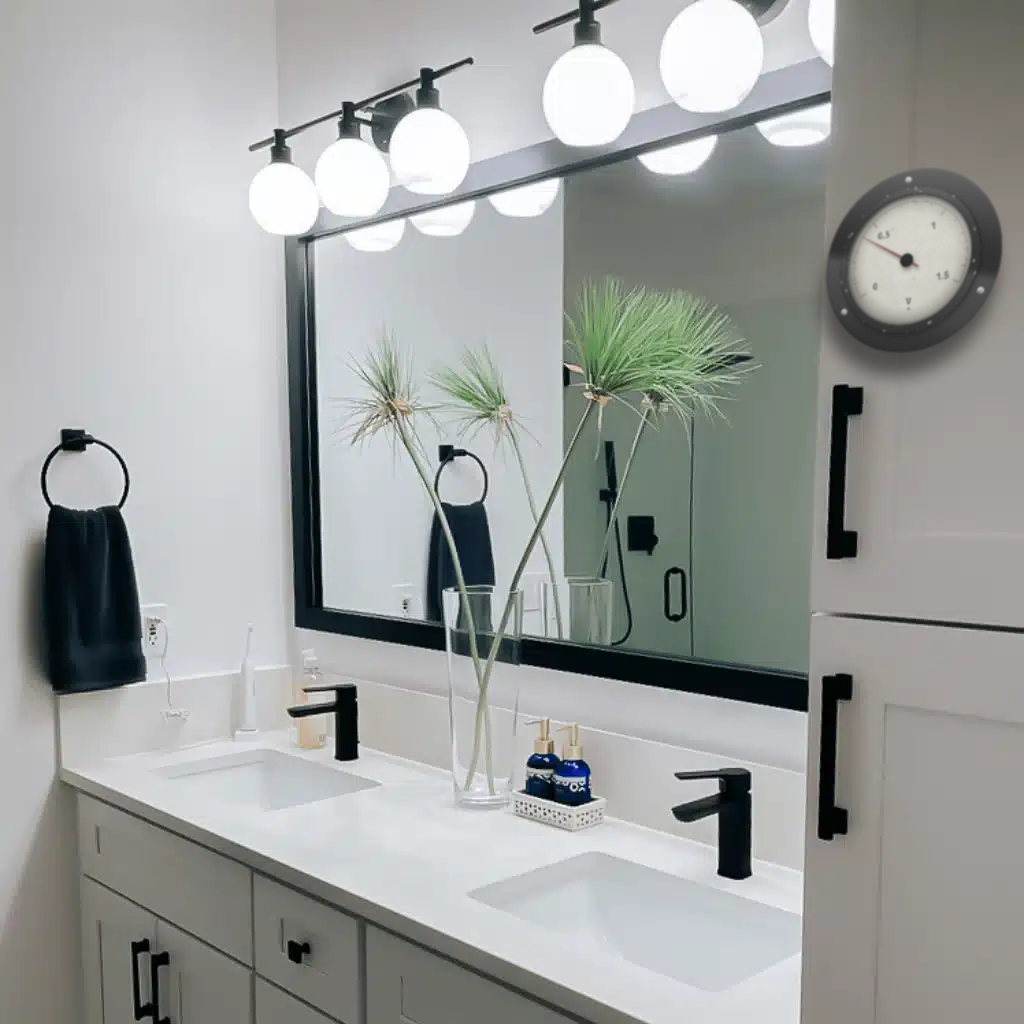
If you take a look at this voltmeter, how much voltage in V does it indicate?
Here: 0.4 V
